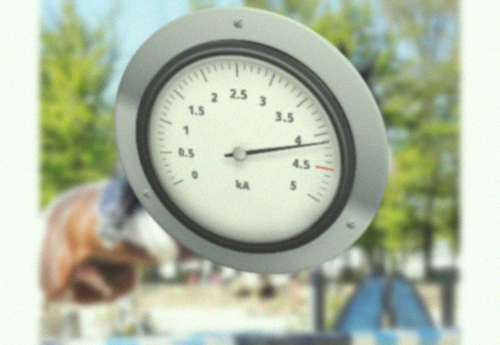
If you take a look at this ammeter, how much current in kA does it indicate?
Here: 4.1 kA
